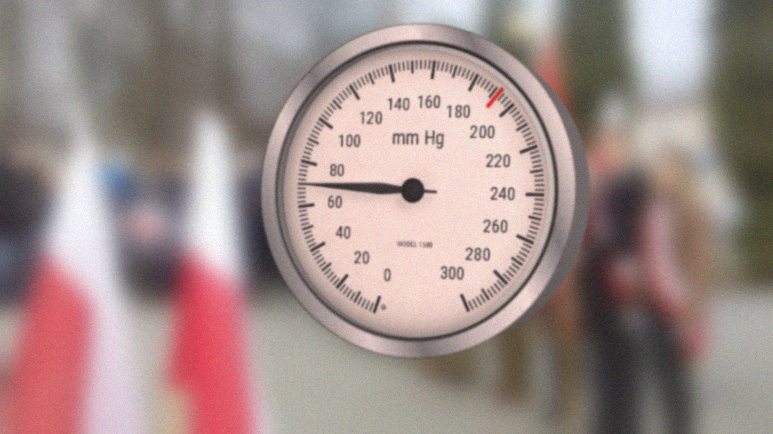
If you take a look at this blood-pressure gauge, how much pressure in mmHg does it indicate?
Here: 70 mmHg
